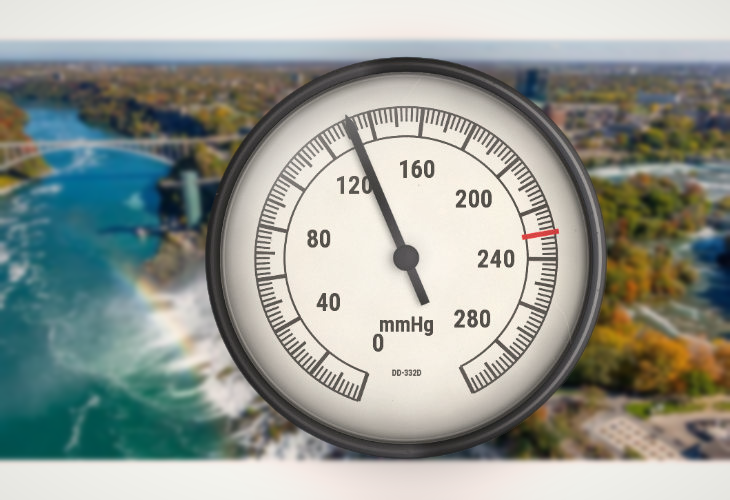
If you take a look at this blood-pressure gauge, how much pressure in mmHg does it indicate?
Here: 132 mmHg
